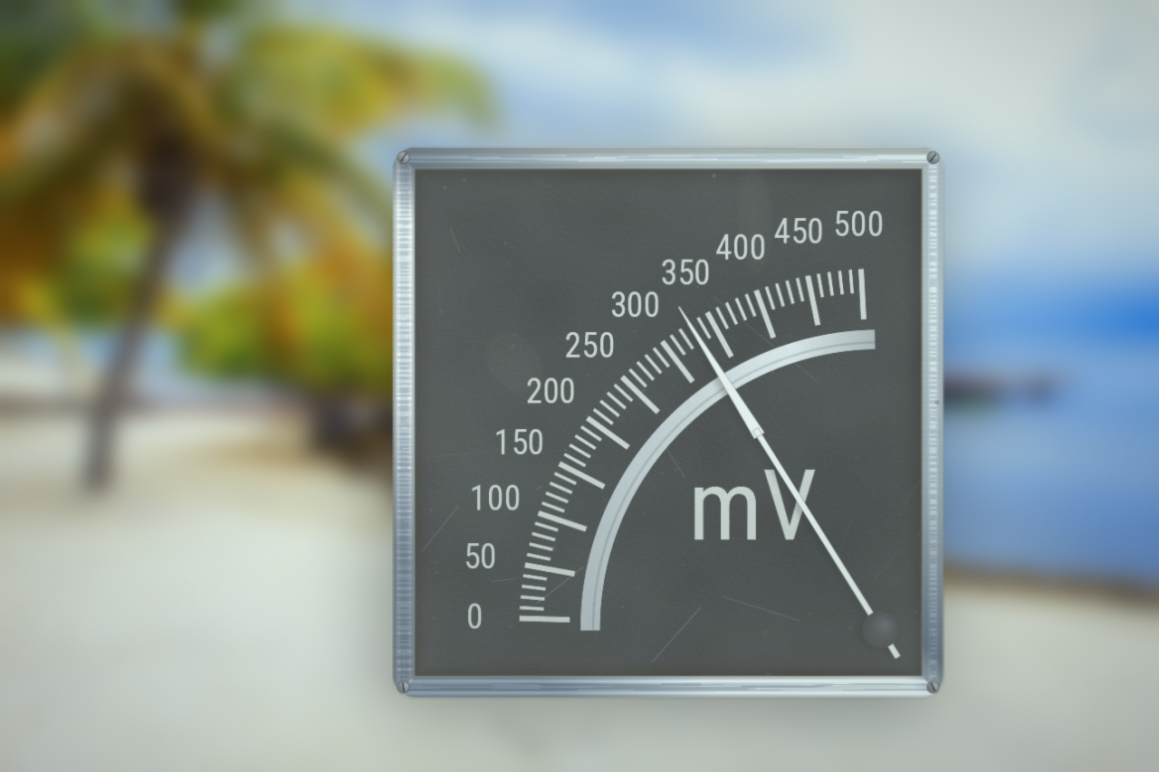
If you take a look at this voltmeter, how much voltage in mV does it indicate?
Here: 330 mV
